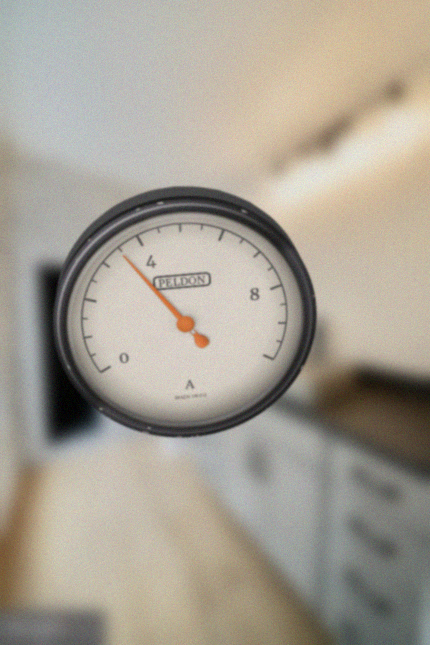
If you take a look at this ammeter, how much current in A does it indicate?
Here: 3.5 A
